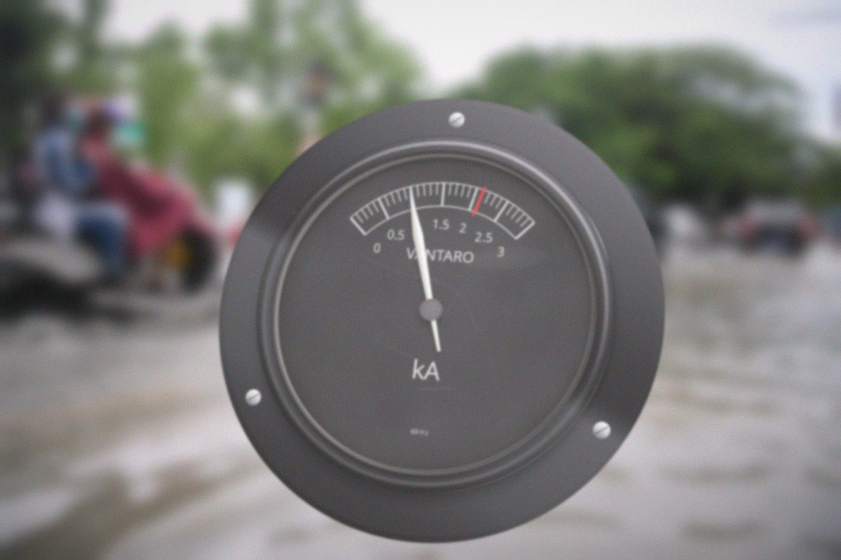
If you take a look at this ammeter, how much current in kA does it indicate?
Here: 1 kA
